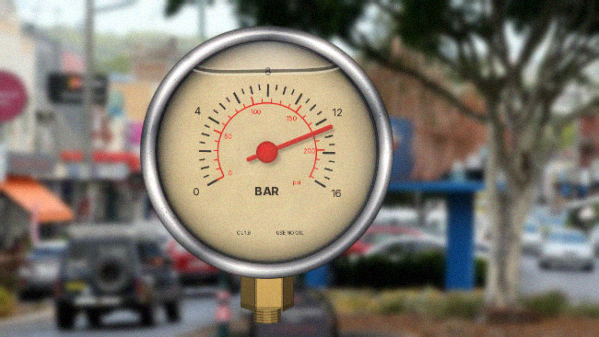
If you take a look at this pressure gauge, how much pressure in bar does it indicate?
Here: 12.5 bar
